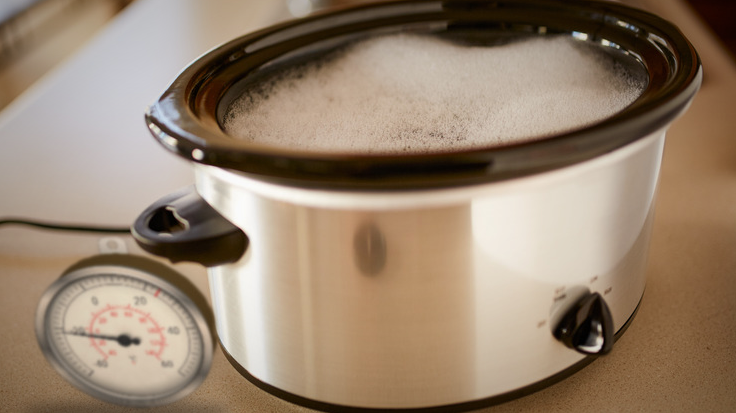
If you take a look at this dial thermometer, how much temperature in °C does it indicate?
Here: -20 °C
